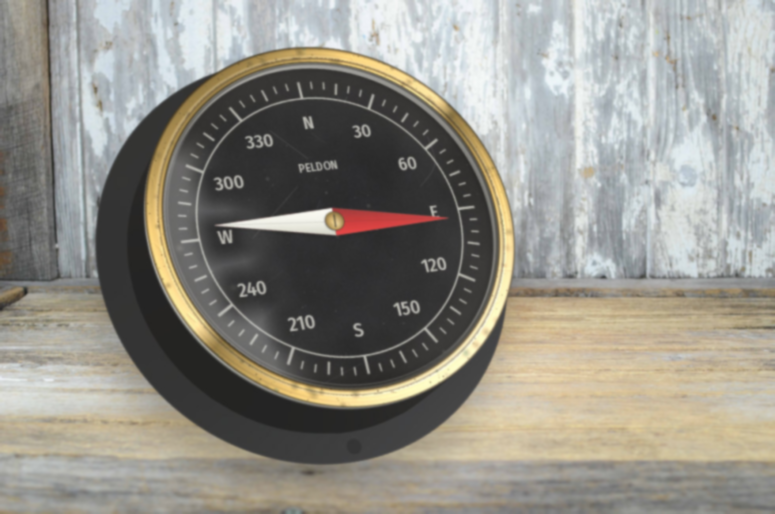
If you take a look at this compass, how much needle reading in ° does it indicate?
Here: 95 °
